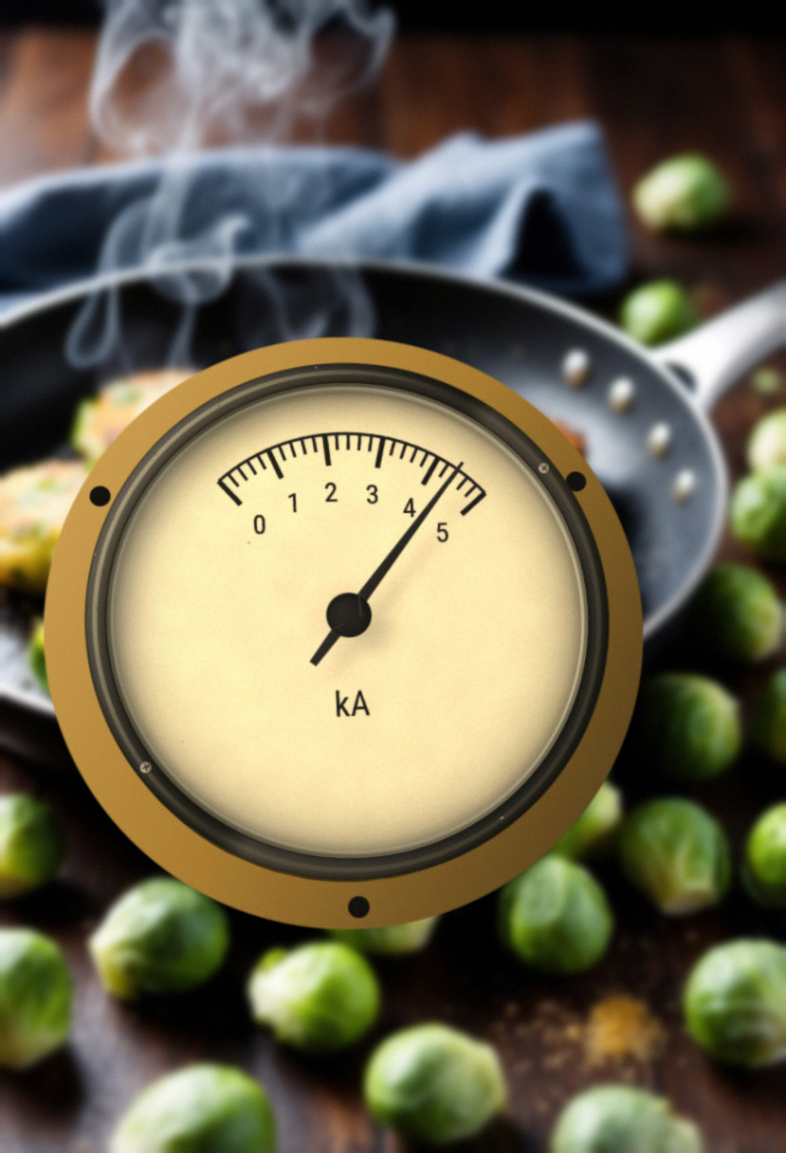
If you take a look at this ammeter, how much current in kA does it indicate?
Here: 4.4 kA
